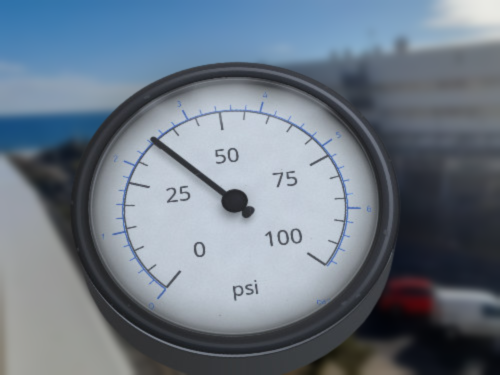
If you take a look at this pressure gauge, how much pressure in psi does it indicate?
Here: 35 psi
